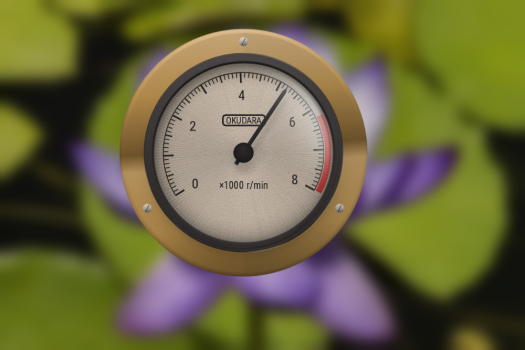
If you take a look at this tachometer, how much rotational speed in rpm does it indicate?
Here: 5200 rpm
